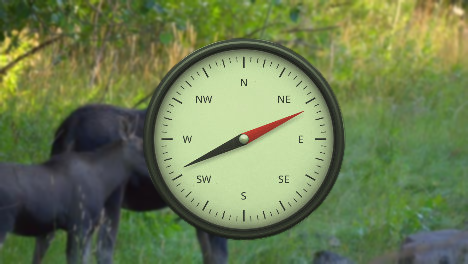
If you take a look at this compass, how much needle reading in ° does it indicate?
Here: 65 °
